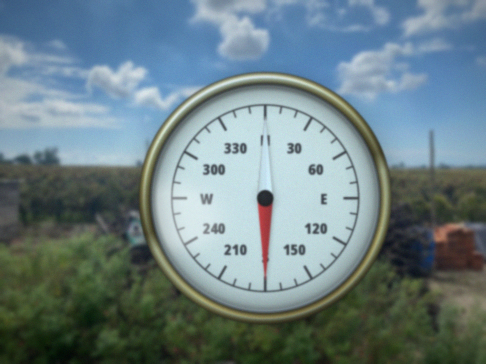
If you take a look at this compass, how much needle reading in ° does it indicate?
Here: 180 °
